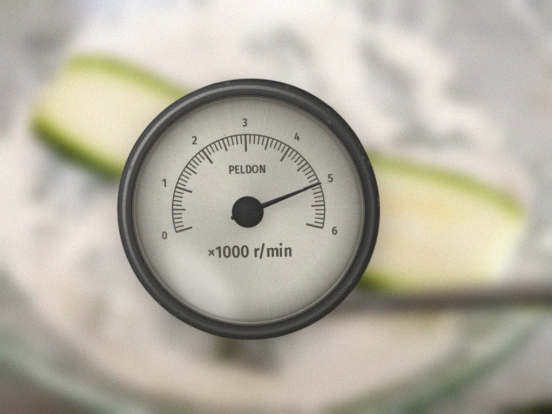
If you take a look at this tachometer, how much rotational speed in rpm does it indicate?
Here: 5000 rpm
